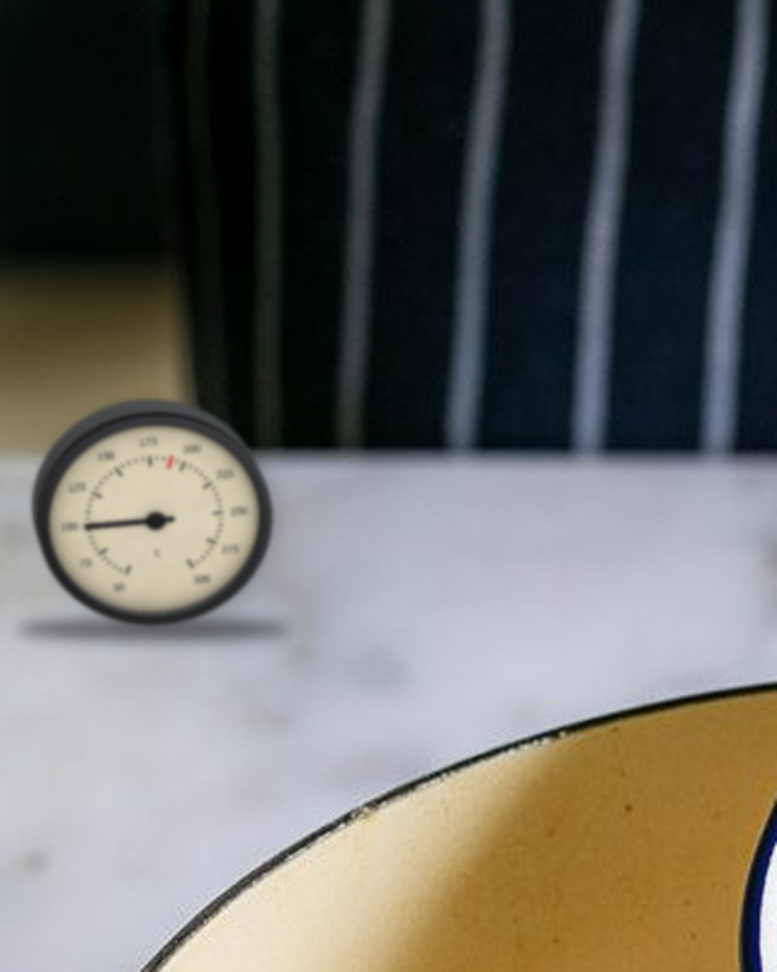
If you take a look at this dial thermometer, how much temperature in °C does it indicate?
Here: 100 °C
